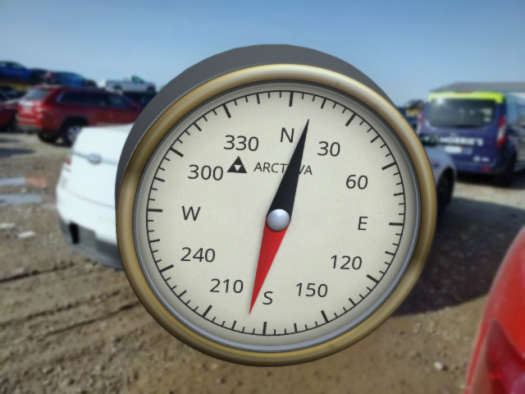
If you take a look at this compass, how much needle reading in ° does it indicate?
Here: 190 °
